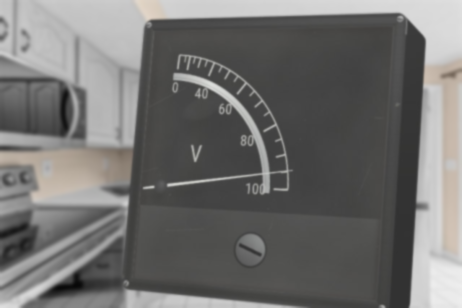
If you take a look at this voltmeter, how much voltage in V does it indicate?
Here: 95 V
